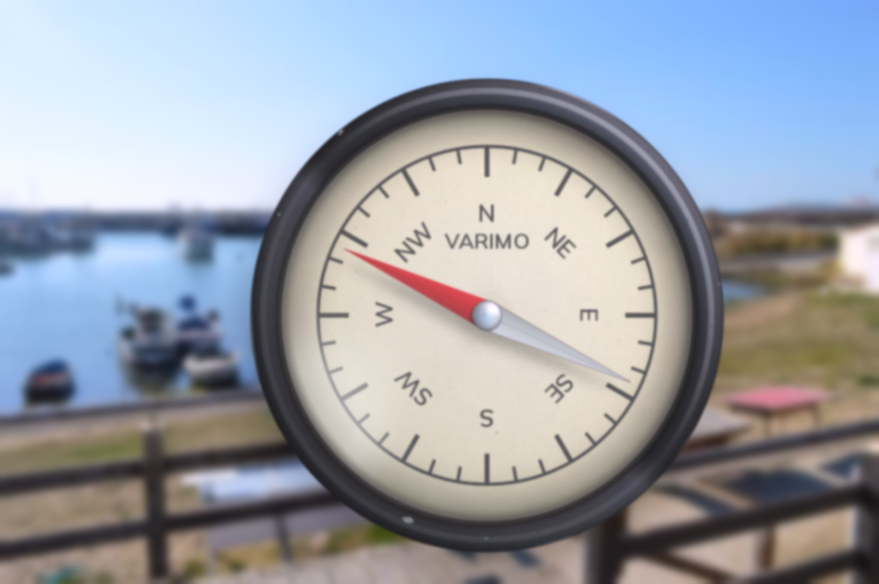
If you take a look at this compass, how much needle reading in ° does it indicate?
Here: 295 °
